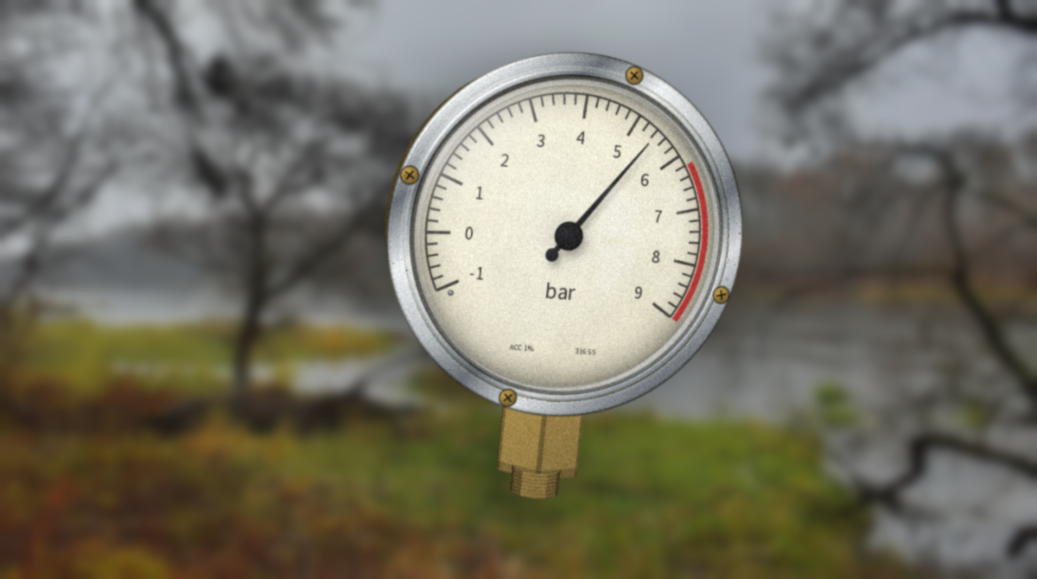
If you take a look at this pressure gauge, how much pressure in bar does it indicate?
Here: 5.4 bar
